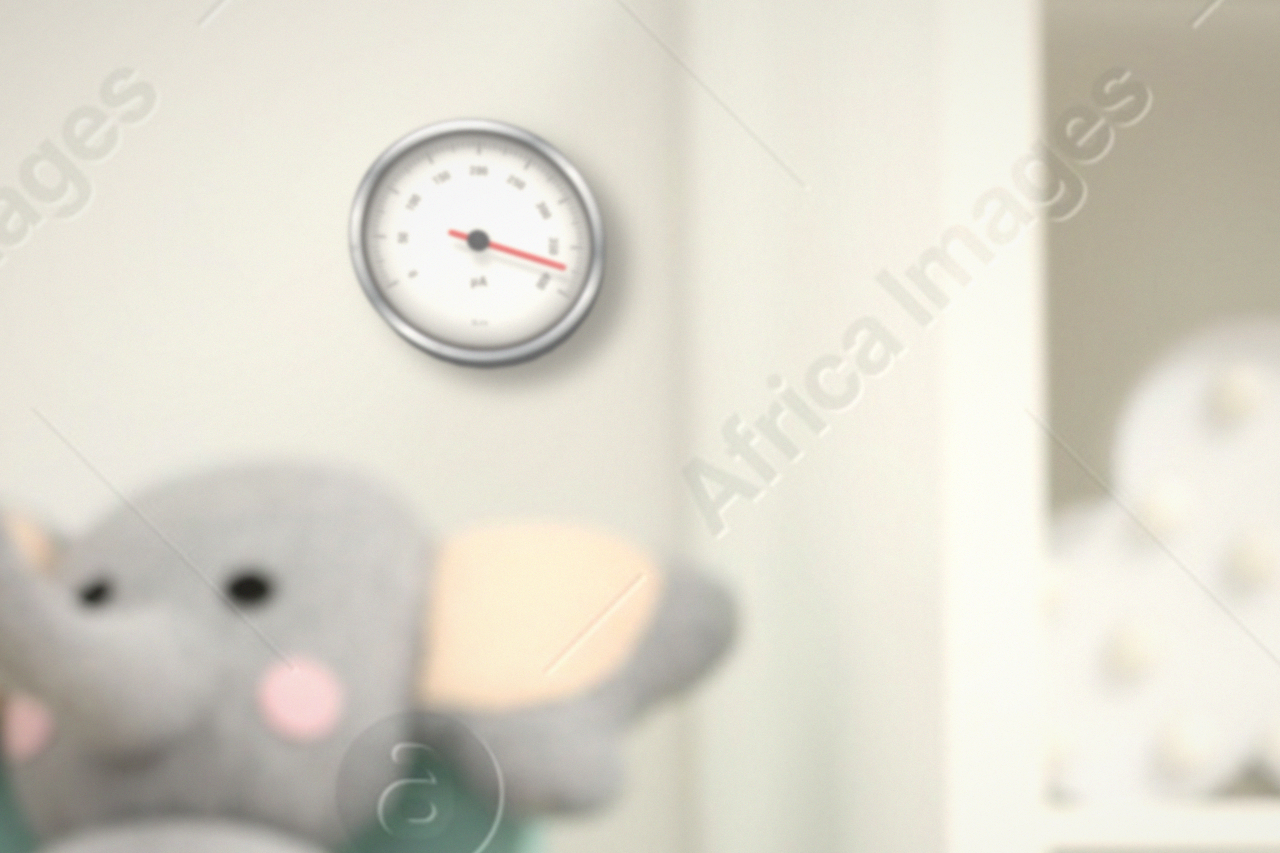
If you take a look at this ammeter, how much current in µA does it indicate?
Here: 375 µA
